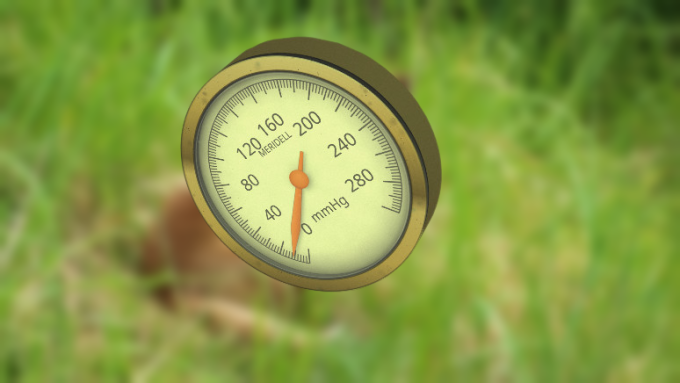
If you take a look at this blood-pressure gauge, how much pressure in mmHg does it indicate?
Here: 10 mmHg
